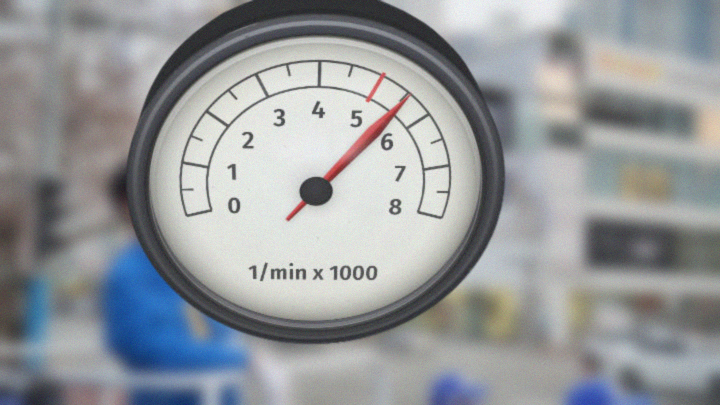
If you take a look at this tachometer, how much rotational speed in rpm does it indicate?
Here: 5500 rpm
